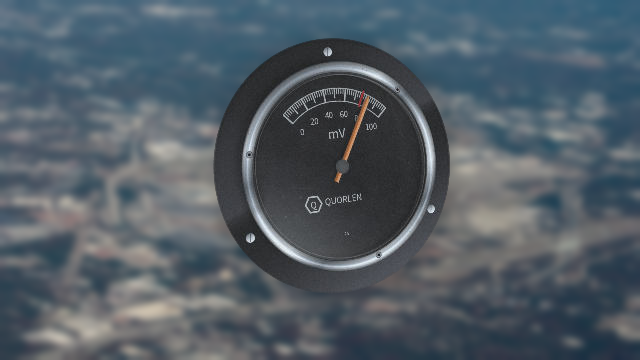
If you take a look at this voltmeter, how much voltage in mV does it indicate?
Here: 80 mV
